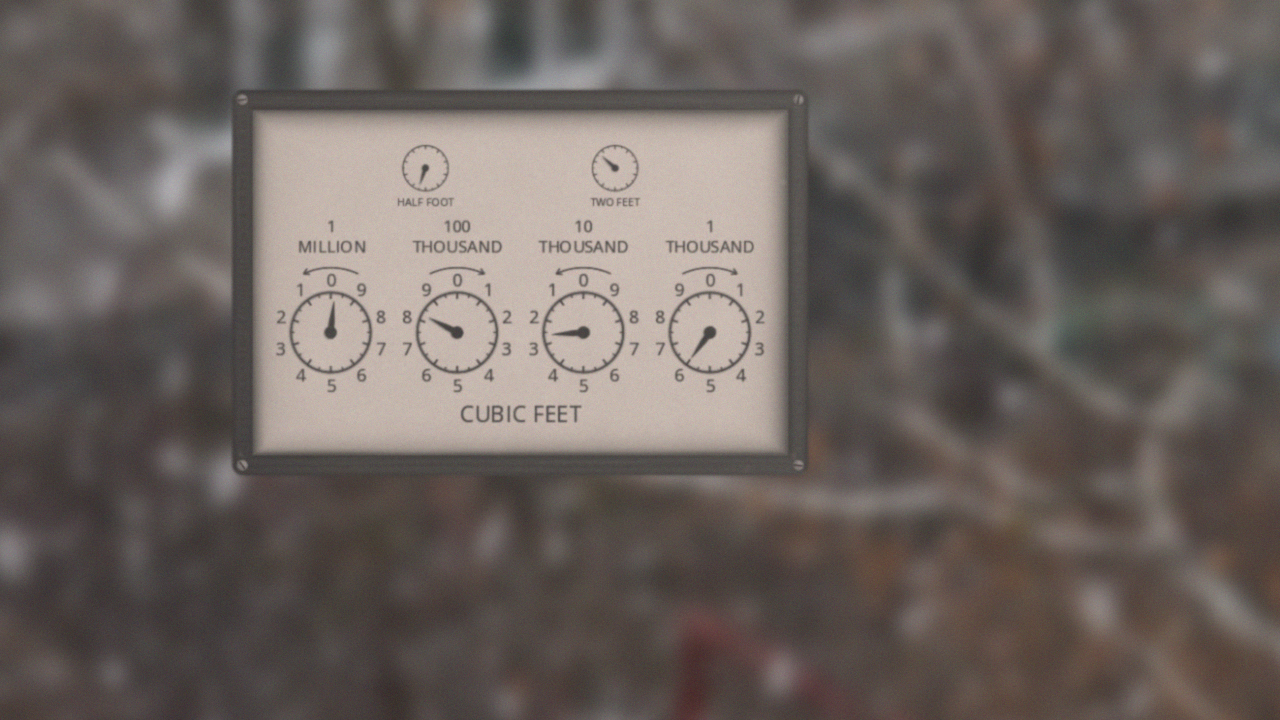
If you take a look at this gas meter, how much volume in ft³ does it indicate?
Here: 982600 ft³
